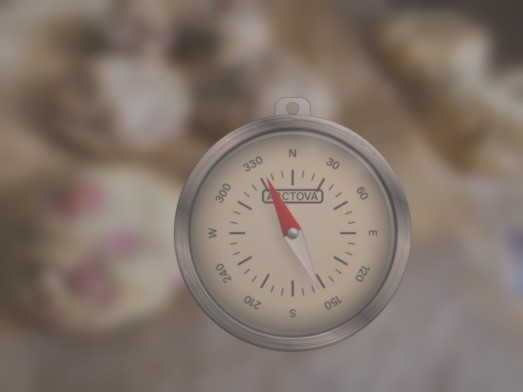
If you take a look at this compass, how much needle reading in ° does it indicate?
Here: 335 °
